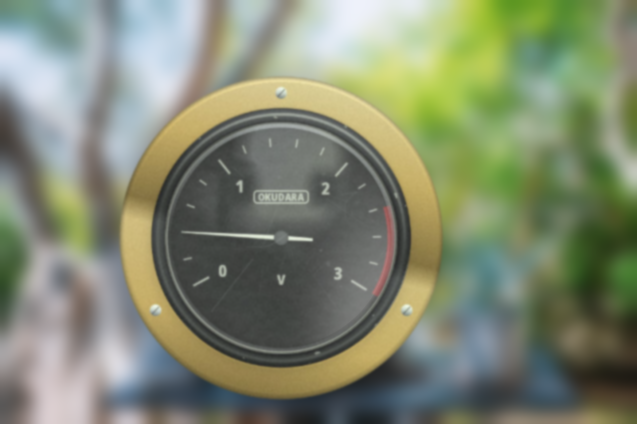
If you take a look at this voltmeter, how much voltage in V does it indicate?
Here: 0.4 V
